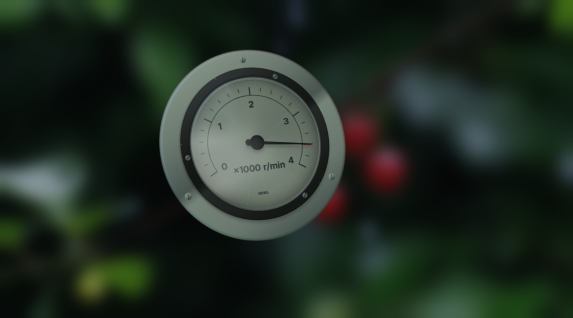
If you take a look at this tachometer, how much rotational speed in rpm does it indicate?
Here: 3600 rpm
